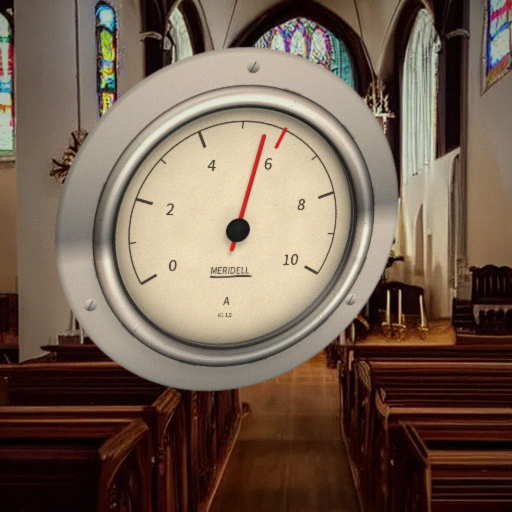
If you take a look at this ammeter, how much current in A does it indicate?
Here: 5.5 A
